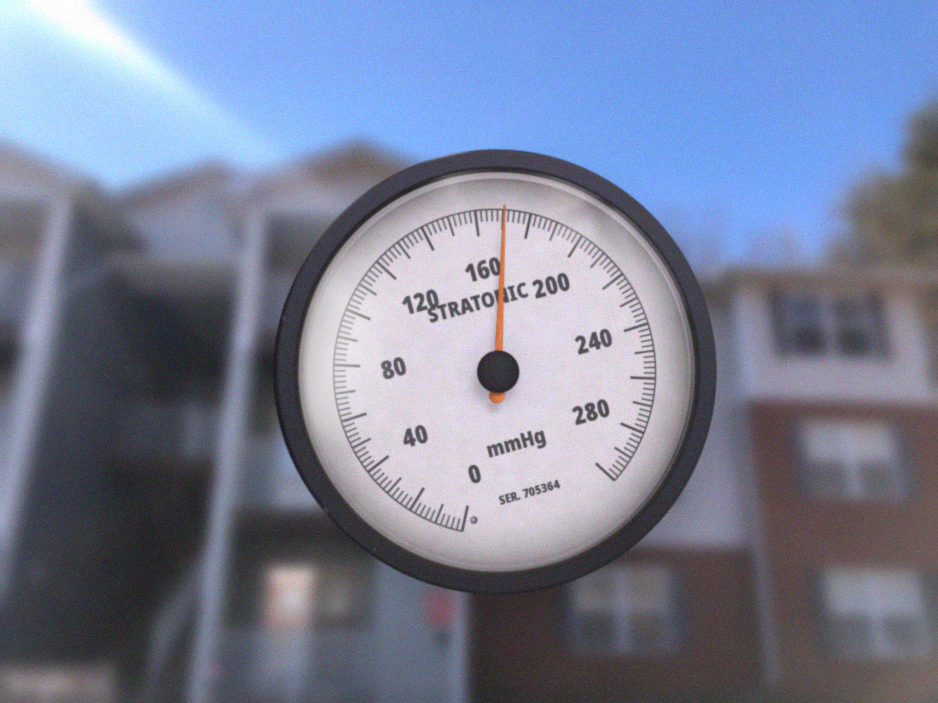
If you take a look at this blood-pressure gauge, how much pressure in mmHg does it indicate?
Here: 170 mmHg
